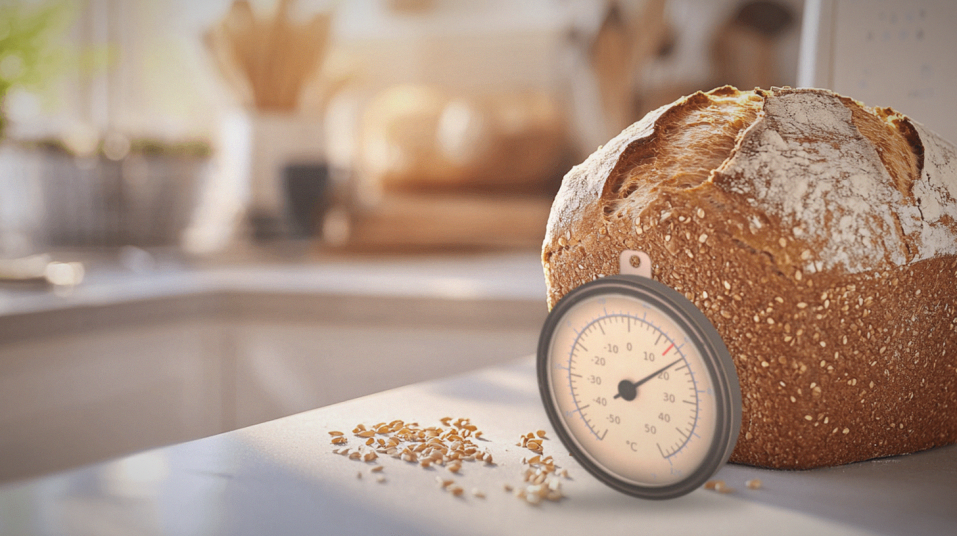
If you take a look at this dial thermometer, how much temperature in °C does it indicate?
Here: 18 °C
